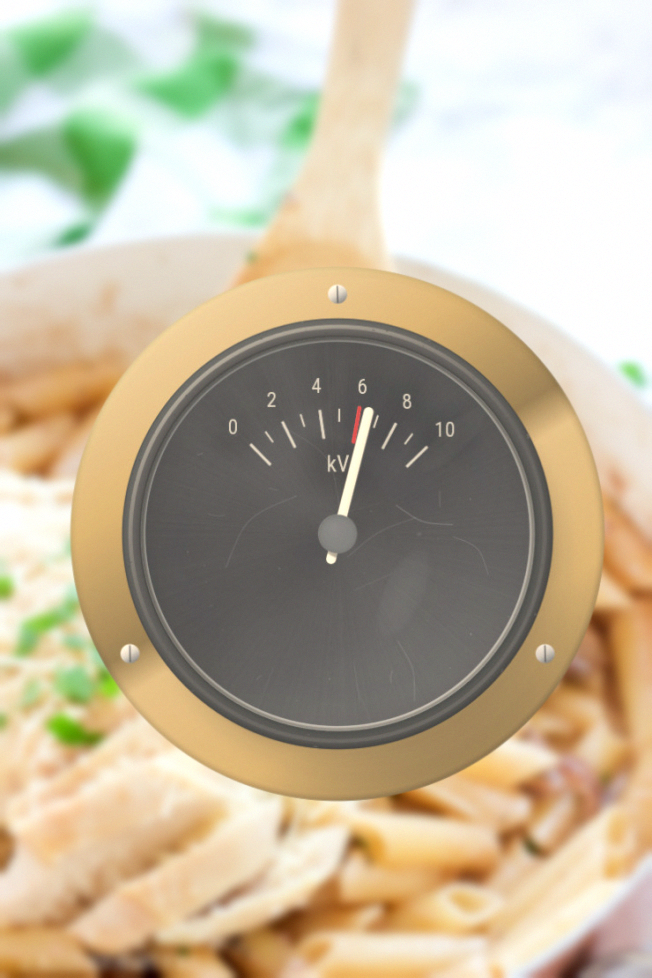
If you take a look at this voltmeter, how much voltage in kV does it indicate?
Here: 6.5 kV
